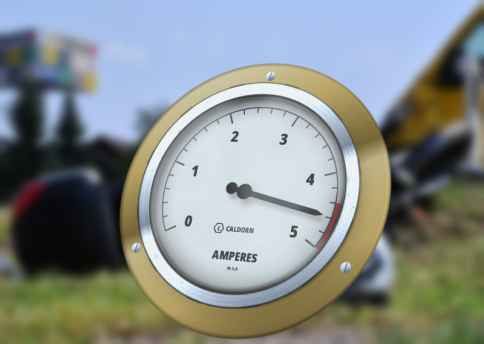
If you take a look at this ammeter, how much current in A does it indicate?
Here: 4.6 A
